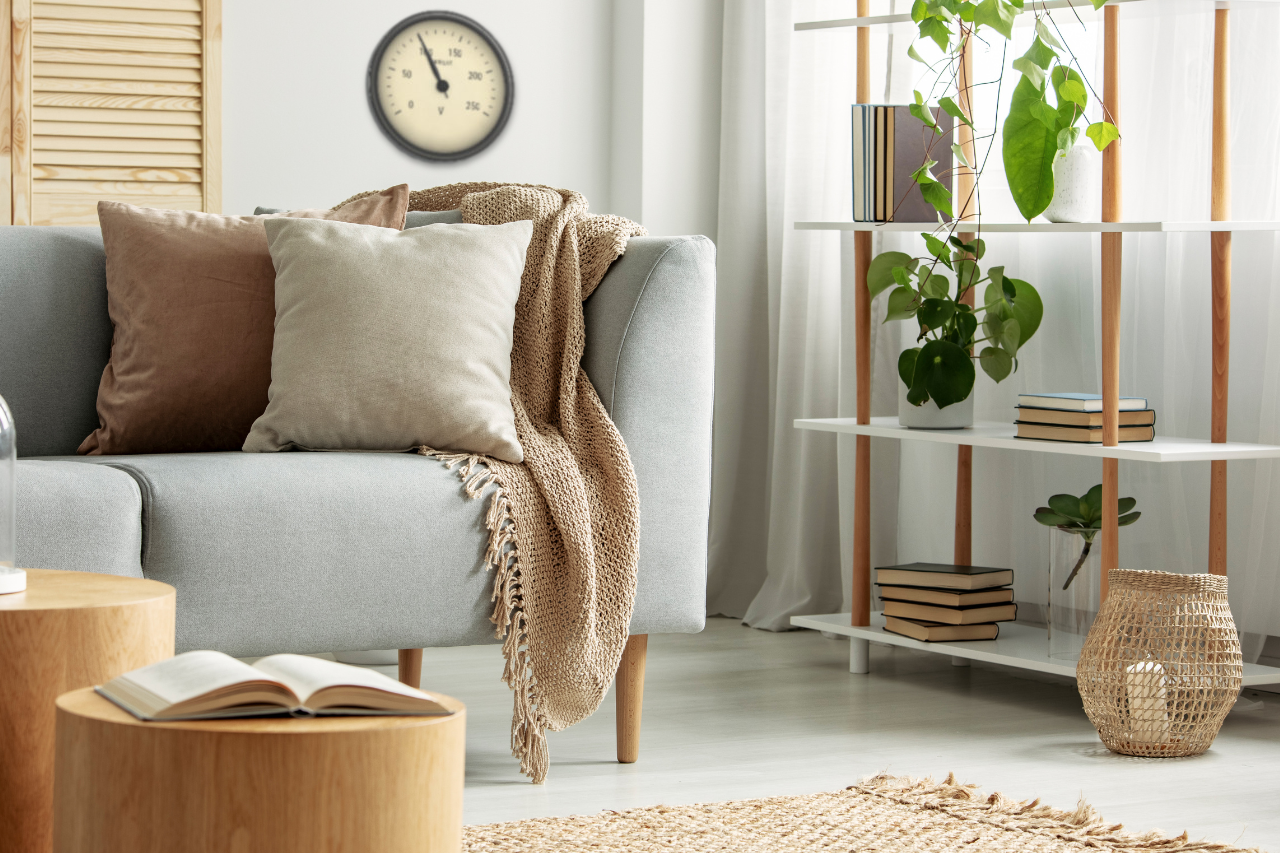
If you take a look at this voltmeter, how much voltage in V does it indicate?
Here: 100 V
